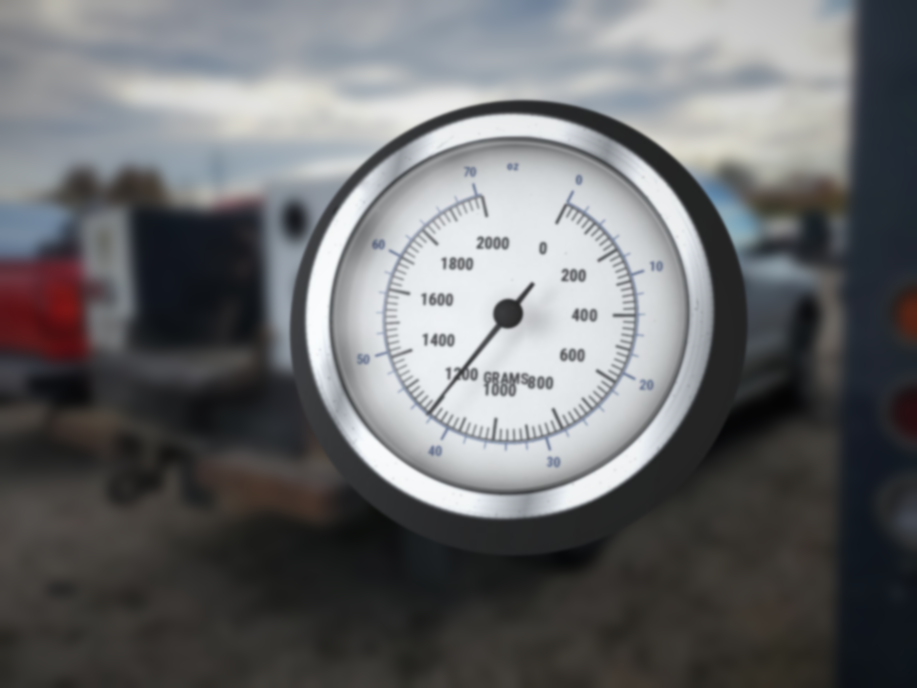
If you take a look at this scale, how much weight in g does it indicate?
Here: 1200 g
